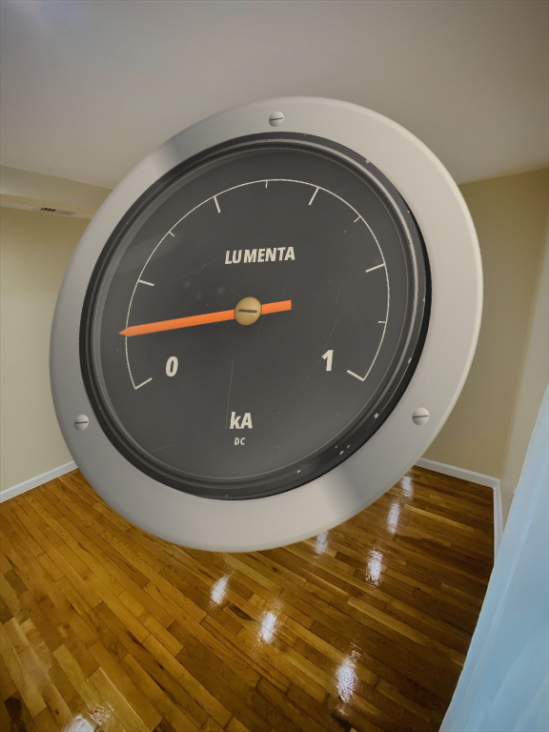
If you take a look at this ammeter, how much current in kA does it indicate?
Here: 0.1 kA
